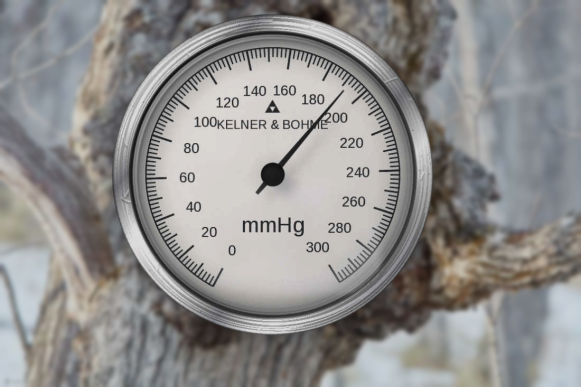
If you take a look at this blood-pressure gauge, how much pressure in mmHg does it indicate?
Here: 192 mmHg
